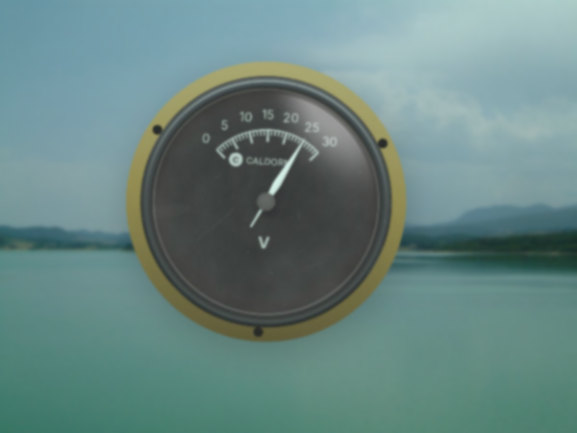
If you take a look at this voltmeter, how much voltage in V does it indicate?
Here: 25 V
